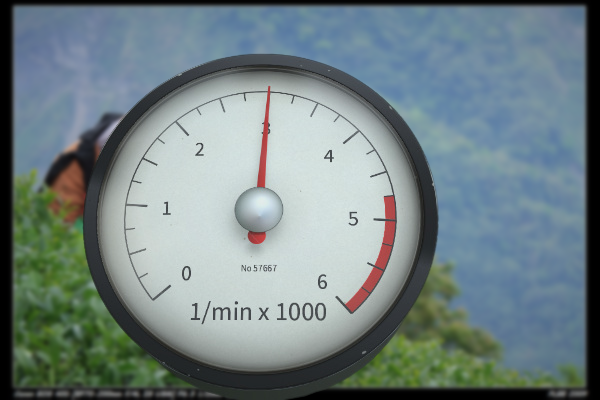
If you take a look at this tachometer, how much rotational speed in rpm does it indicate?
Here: 3000 rpm
